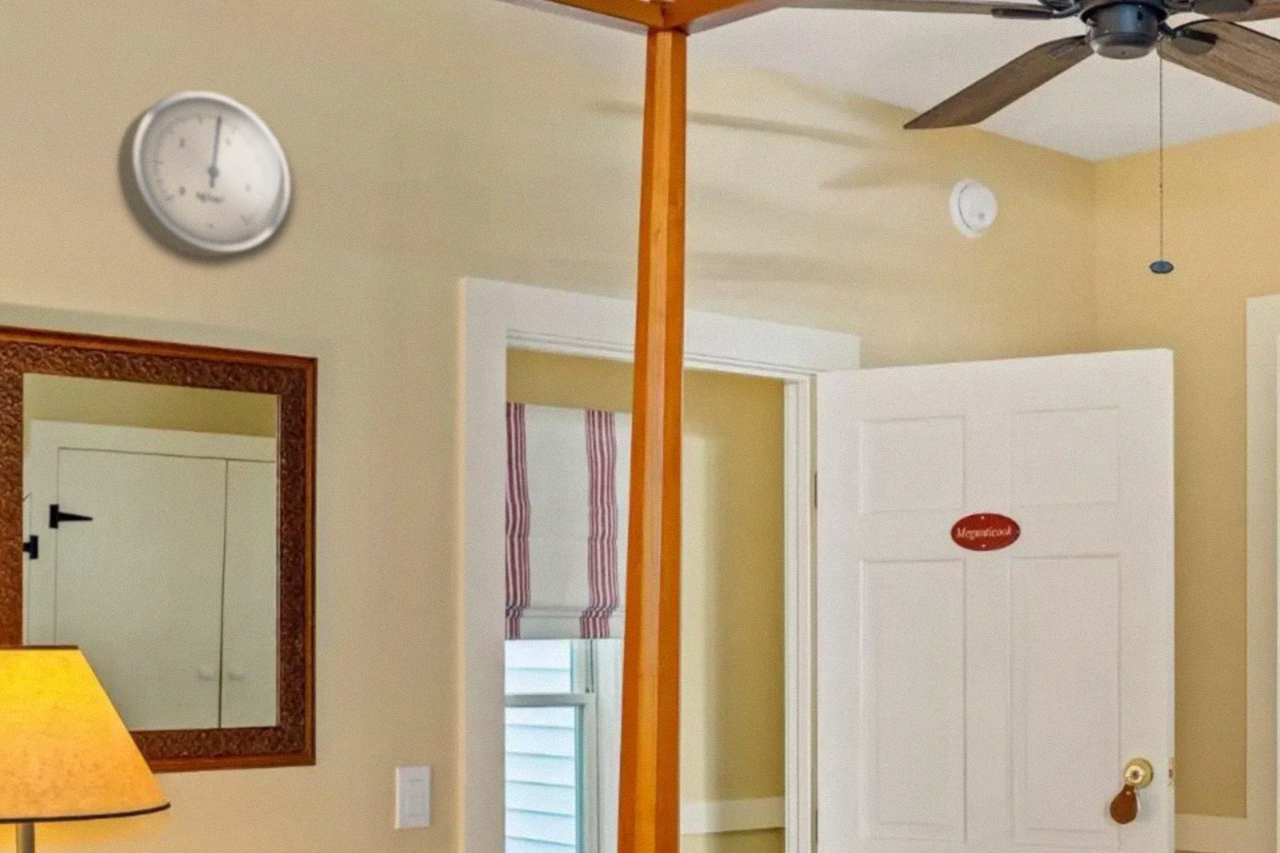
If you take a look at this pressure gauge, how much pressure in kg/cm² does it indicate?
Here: 3.5 kg/cm²
